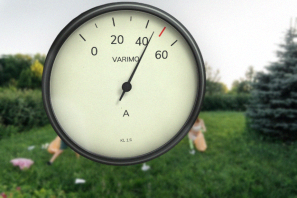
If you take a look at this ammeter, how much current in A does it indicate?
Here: 45 A
